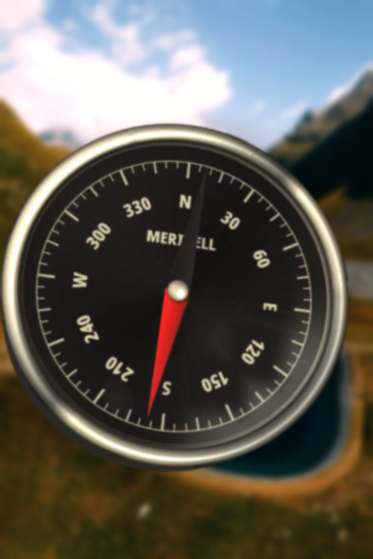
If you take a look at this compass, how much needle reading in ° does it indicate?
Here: 187.5 °
